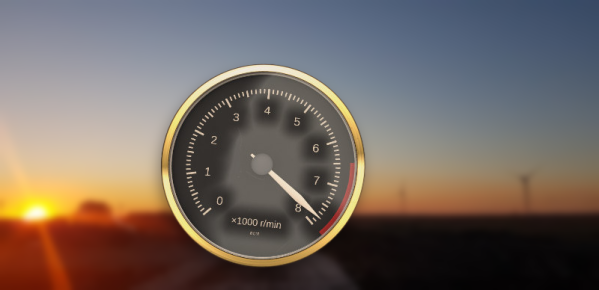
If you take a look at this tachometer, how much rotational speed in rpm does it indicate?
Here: 7800 rpm
